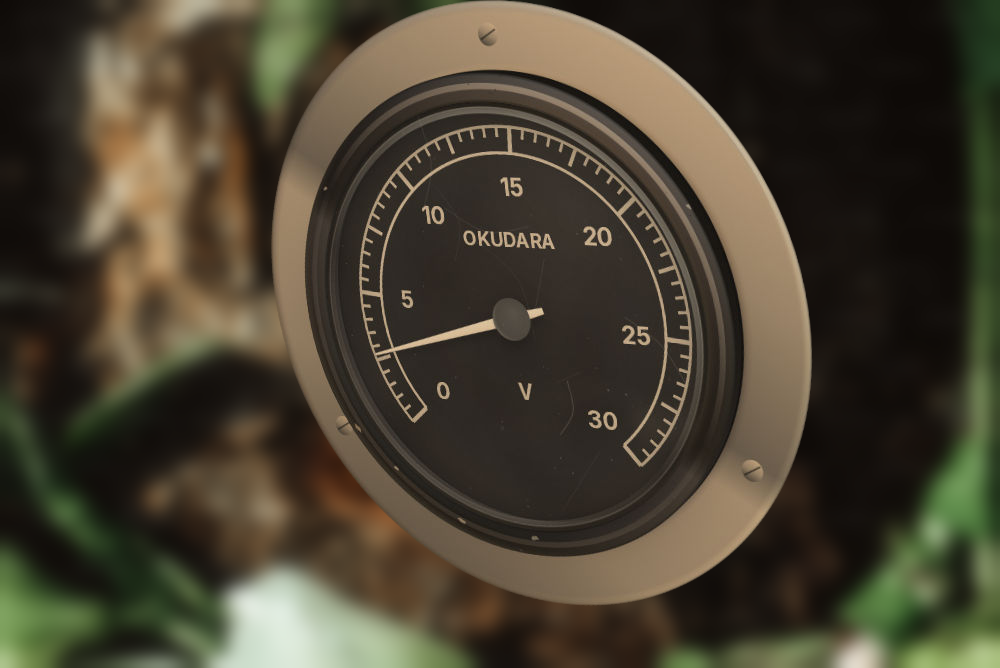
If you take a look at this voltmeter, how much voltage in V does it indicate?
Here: 2.75 V
